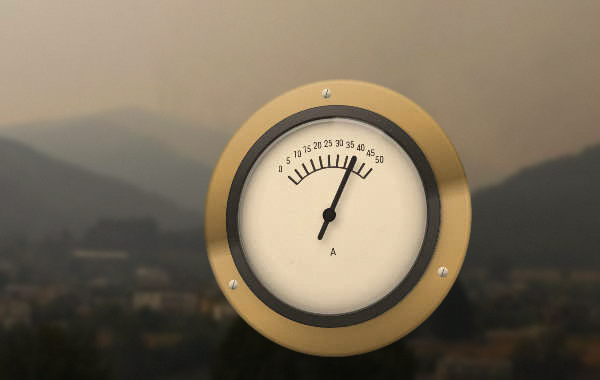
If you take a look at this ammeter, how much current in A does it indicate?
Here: 40 A
